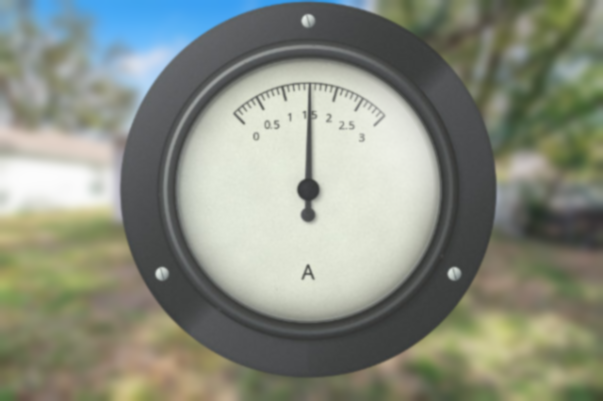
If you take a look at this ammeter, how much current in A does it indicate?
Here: 1.5 A
